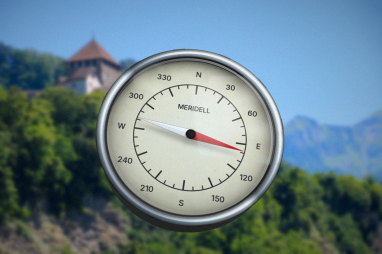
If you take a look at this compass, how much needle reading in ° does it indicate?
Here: 100 °
